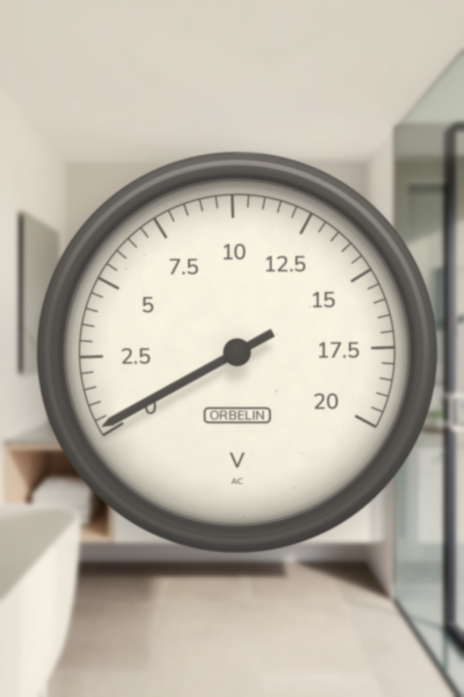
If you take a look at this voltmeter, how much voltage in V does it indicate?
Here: 0.25 V
